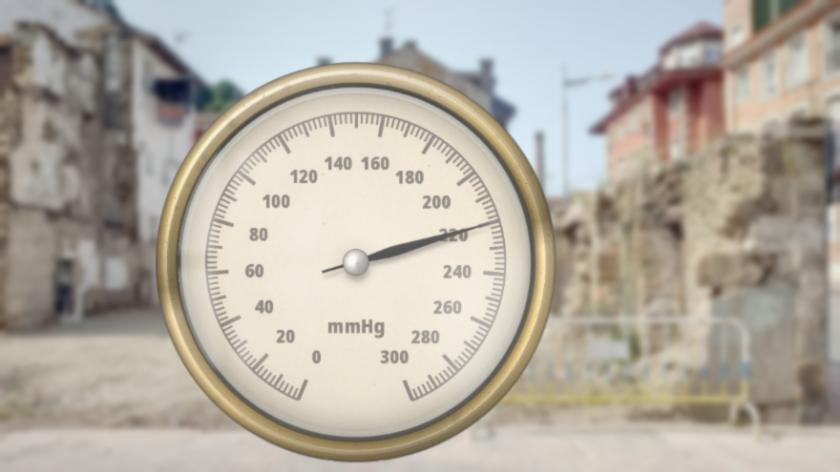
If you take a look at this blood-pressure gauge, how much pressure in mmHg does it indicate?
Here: 220 mmHg
